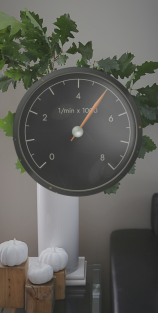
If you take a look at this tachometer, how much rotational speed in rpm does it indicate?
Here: 5000 rpm
